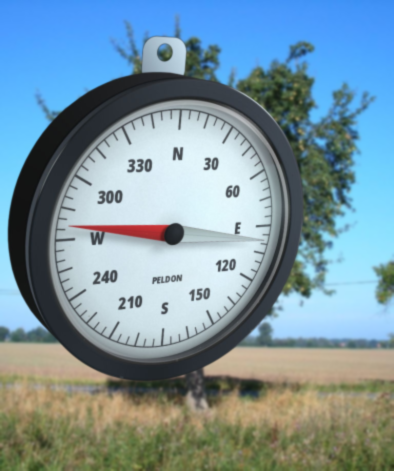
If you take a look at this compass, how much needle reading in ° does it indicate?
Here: 277.5 °
